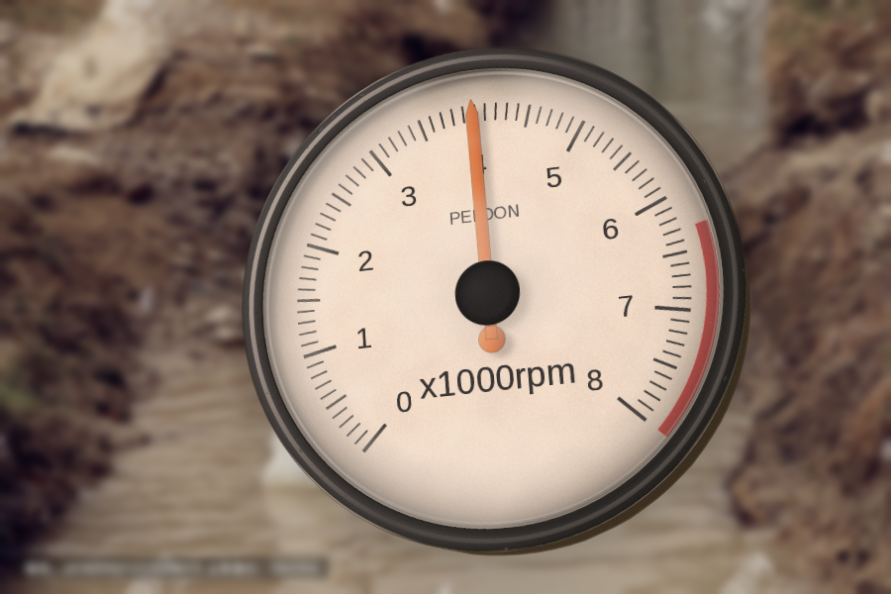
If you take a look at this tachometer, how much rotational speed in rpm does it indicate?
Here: 4000 rpm
